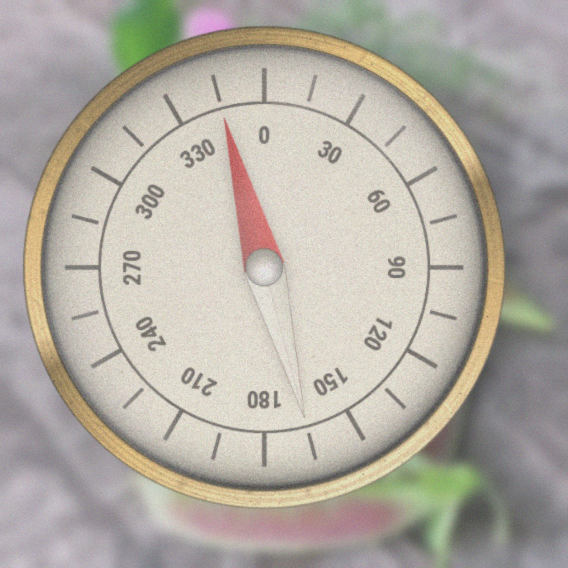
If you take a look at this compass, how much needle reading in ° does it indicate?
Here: 345 °
